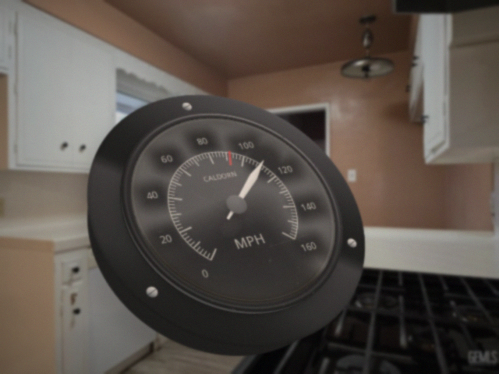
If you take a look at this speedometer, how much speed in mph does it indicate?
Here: 110 mph
